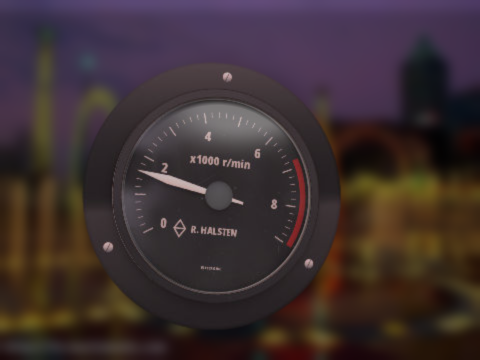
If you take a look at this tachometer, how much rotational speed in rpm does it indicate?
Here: 1600 rpm
